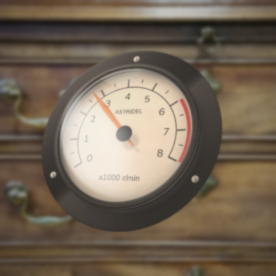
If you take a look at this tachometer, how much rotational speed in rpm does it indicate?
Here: 2750 rpm
